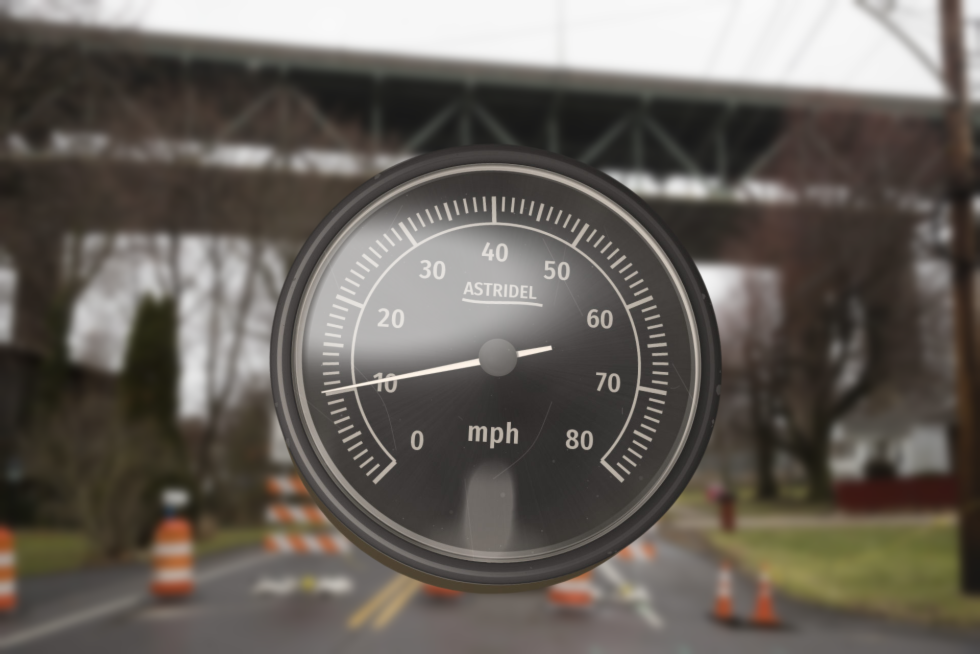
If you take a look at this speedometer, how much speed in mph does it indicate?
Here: 10 mph
